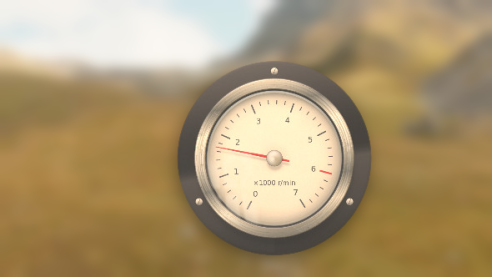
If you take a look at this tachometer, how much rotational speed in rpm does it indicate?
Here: 1700 rpm
